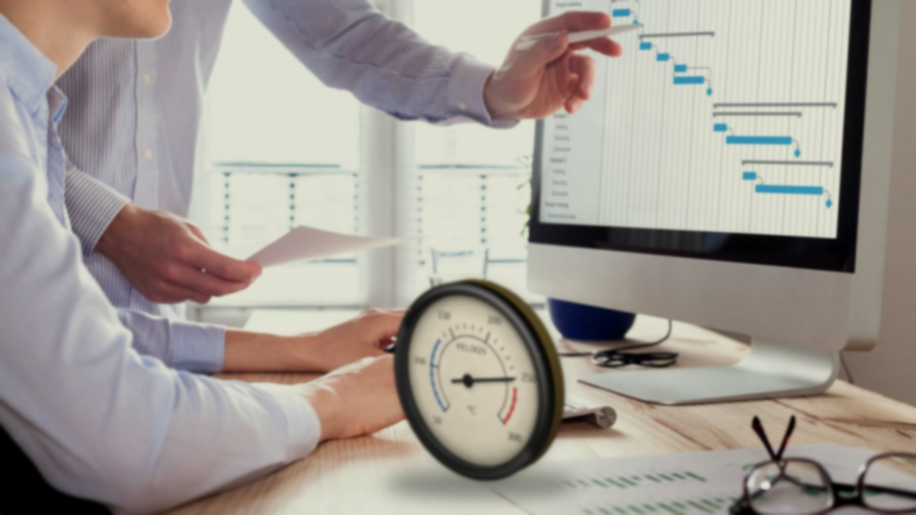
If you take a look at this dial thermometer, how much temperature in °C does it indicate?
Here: 250 °C
